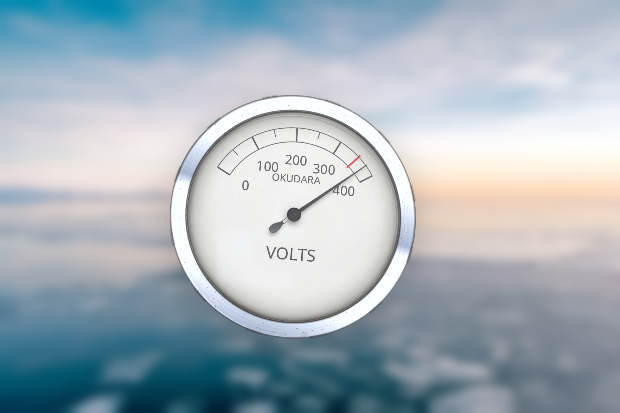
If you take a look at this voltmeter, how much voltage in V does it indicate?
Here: 375 V
